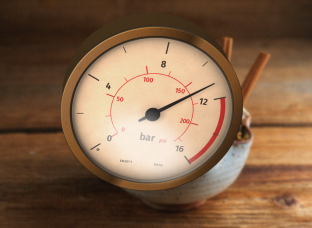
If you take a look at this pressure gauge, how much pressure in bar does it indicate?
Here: 11 bar
